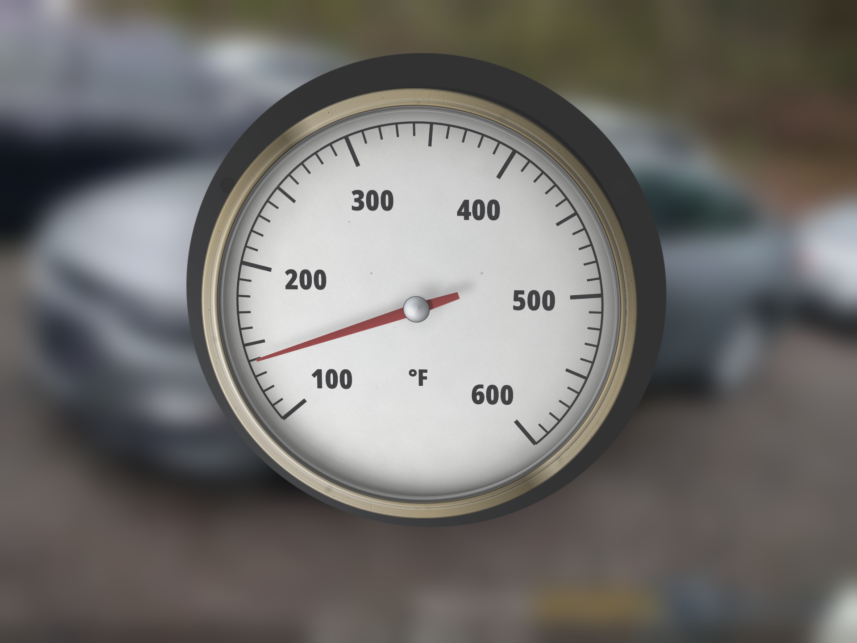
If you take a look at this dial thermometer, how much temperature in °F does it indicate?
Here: 140 °F
